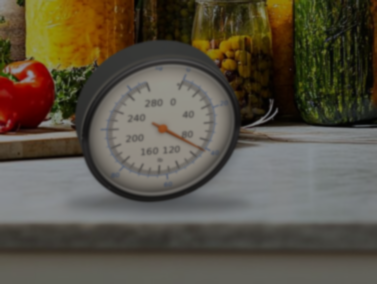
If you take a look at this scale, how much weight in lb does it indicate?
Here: 90 lb
